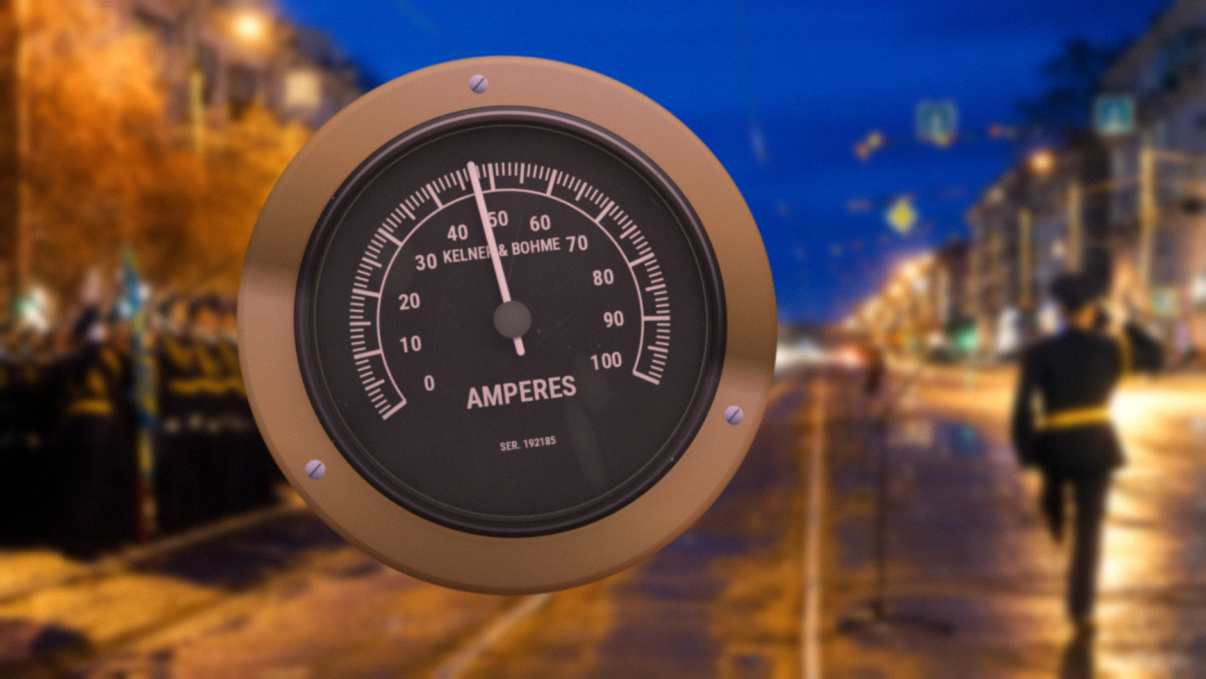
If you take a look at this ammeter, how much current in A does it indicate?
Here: 47 A
